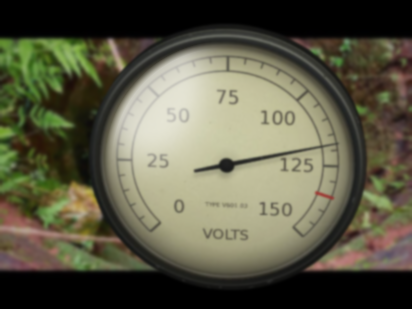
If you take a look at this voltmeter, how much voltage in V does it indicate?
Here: 117.5 V
